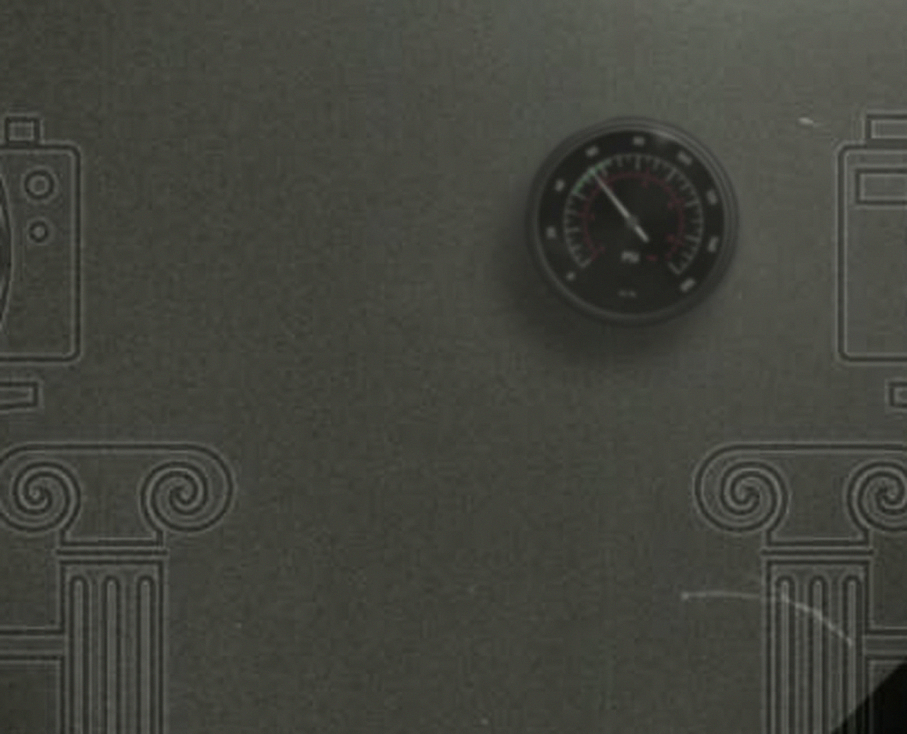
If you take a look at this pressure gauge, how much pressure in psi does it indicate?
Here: 55 psi
